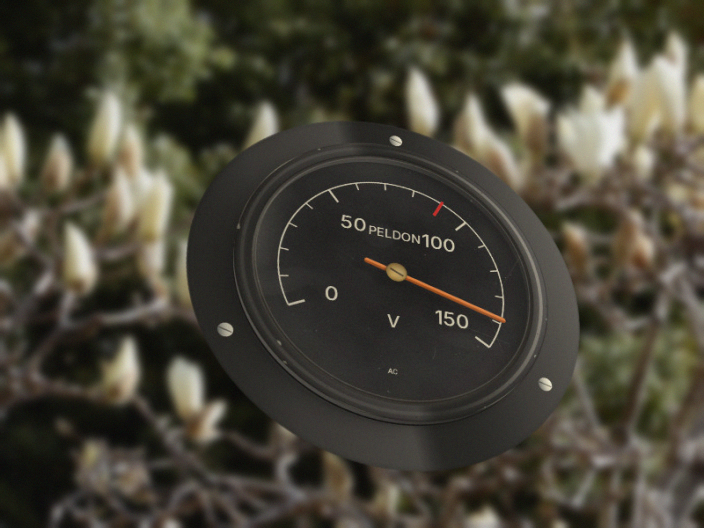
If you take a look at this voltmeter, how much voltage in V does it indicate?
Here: 140 V
